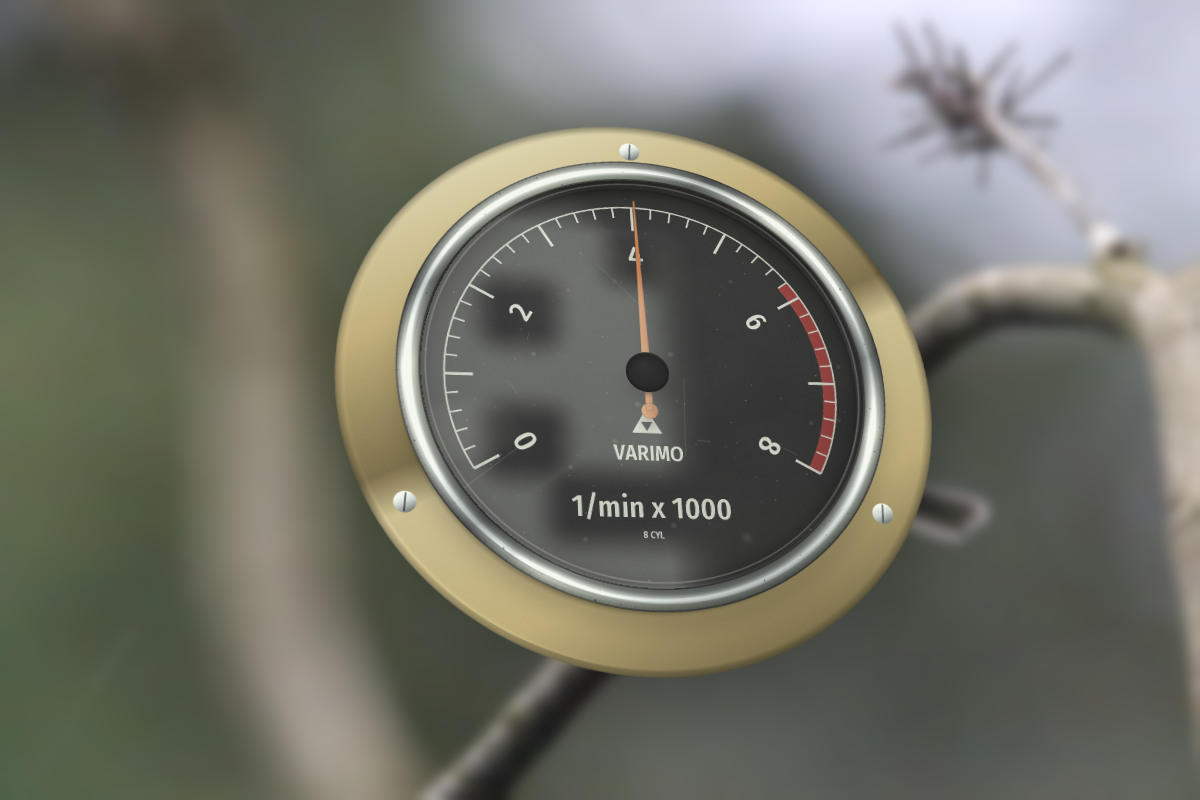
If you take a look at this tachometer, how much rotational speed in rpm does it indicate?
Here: 4000 rpm
